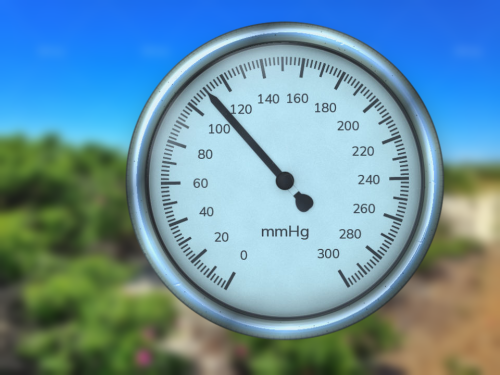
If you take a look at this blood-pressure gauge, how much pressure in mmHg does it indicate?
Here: 110 mmHg
